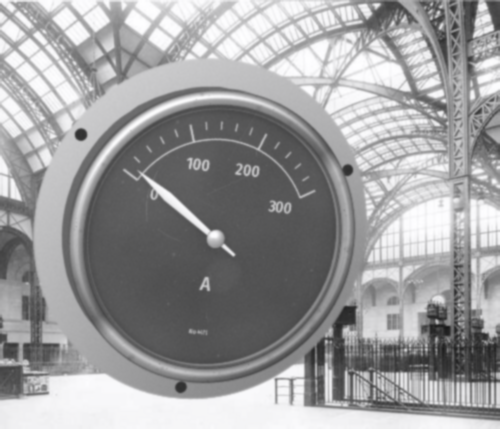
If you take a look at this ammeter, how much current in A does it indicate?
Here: 10 A
